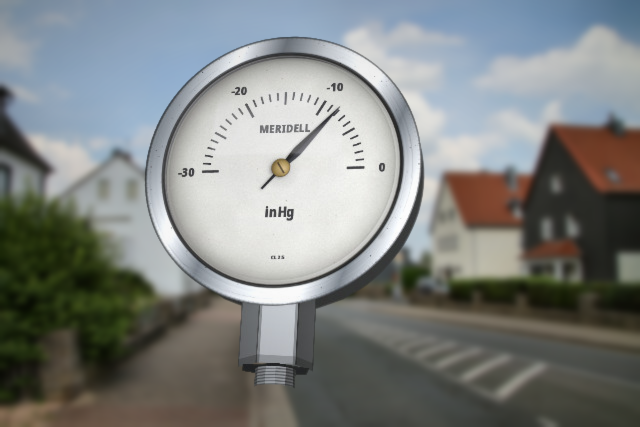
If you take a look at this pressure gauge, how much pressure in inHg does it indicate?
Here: -8 inHg
